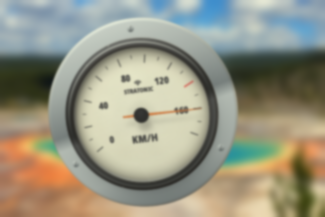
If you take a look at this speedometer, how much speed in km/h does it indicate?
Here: 160 km/h
